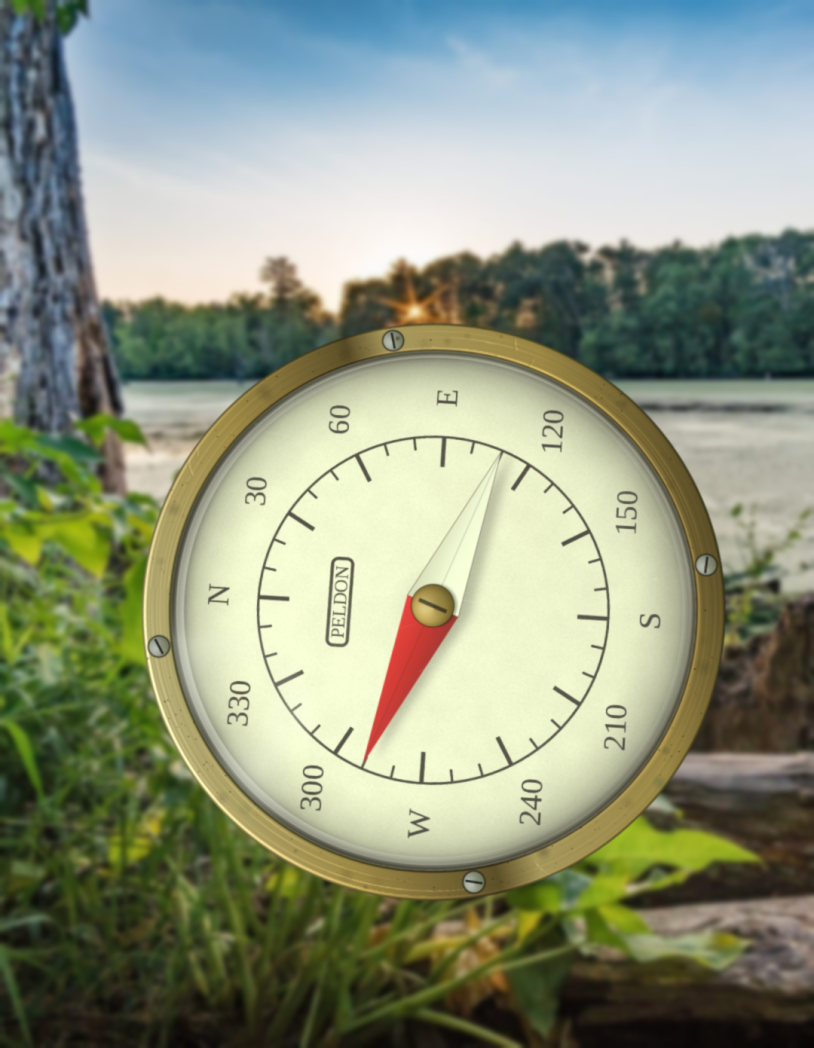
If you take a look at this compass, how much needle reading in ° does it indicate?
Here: 290 °
